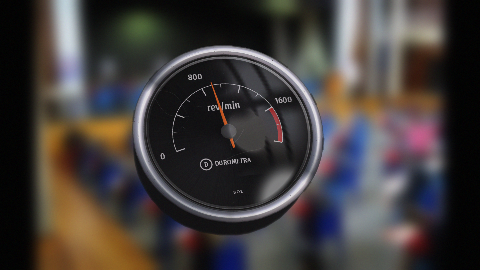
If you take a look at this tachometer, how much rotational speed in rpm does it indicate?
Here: 900 rpm
